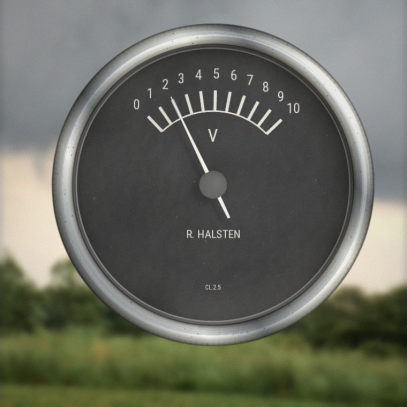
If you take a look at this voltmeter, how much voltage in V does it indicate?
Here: 2 V
